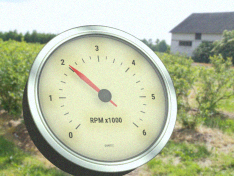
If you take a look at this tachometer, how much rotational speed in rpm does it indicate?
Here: 2000 rpm
